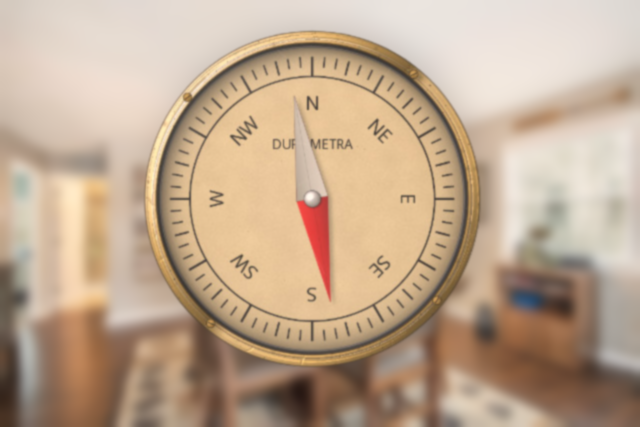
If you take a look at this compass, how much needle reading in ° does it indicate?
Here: 170 °
